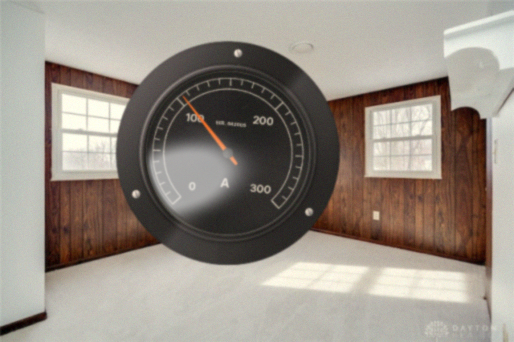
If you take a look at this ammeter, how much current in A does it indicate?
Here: 105 A
